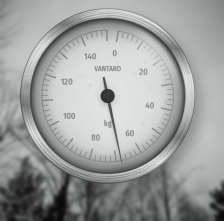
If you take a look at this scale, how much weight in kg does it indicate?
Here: 68 kg
